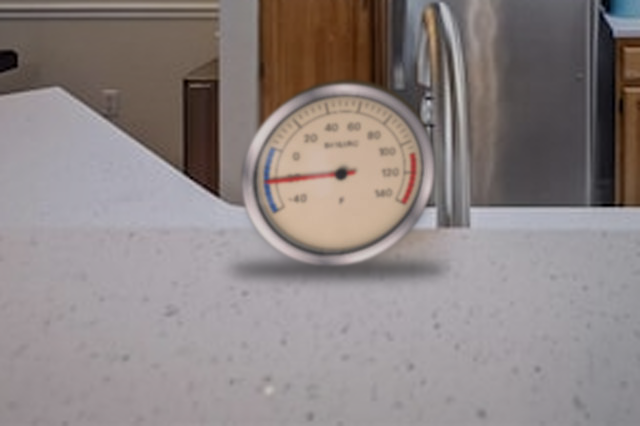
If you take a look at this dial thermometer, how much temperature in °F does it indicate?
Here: -20 °F
